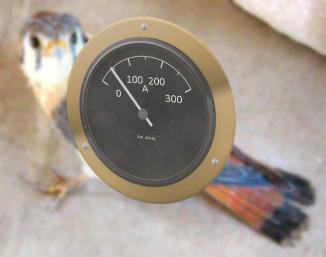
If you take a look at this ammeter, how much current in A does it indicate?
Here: 50 A
